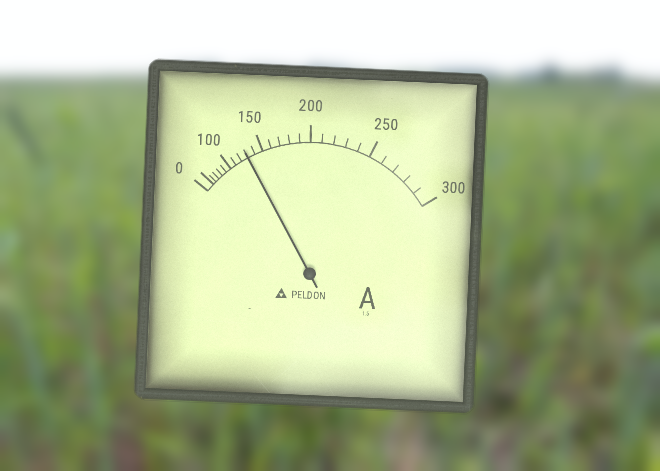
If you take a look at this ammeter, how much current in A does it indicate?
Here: 130 A
